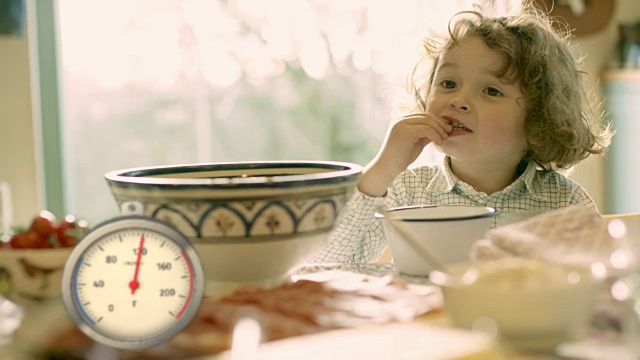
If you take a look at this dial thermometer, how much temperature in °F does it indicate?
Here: 120 °F
